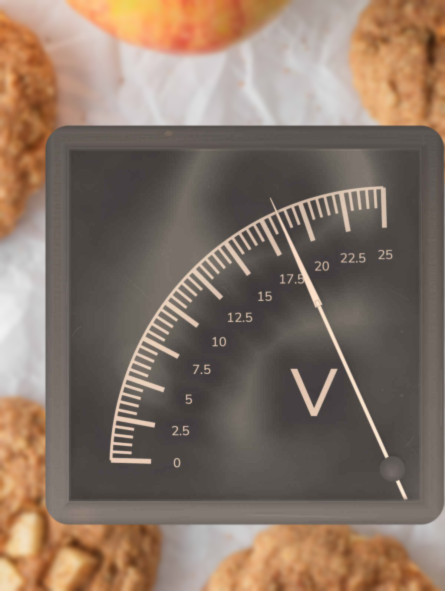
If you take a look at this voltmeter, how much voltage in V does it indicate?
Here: 18.5 V
